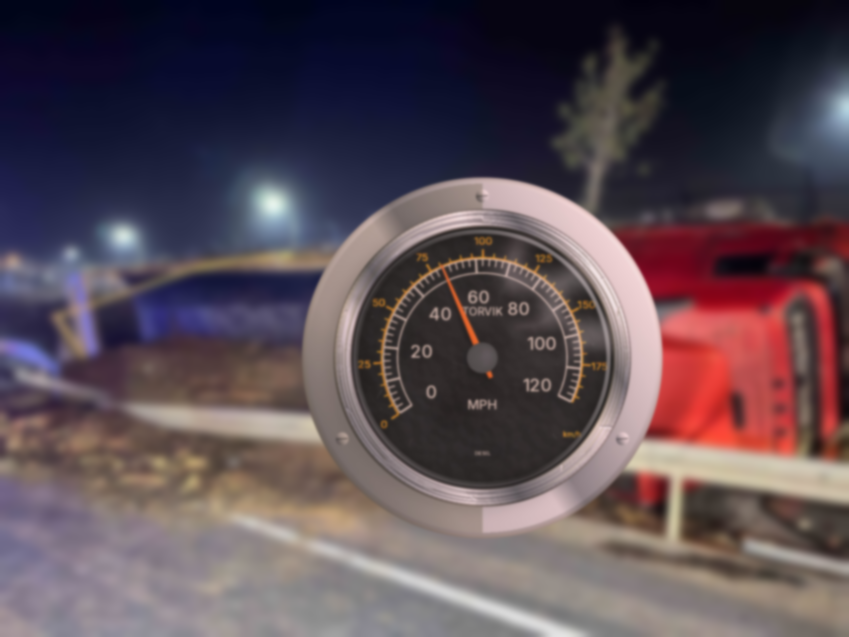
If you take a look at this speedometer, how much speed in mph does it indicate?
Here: 50 mph
